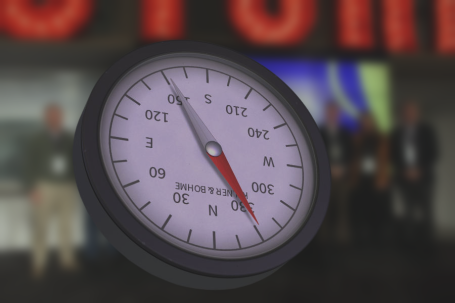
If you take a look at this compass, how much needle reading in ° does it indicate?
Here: 330 °
